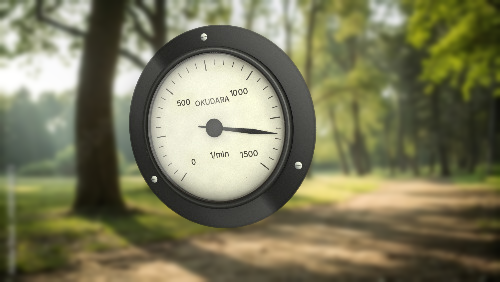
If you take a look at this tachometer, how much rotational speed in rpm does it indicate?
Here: 1325 rpm
